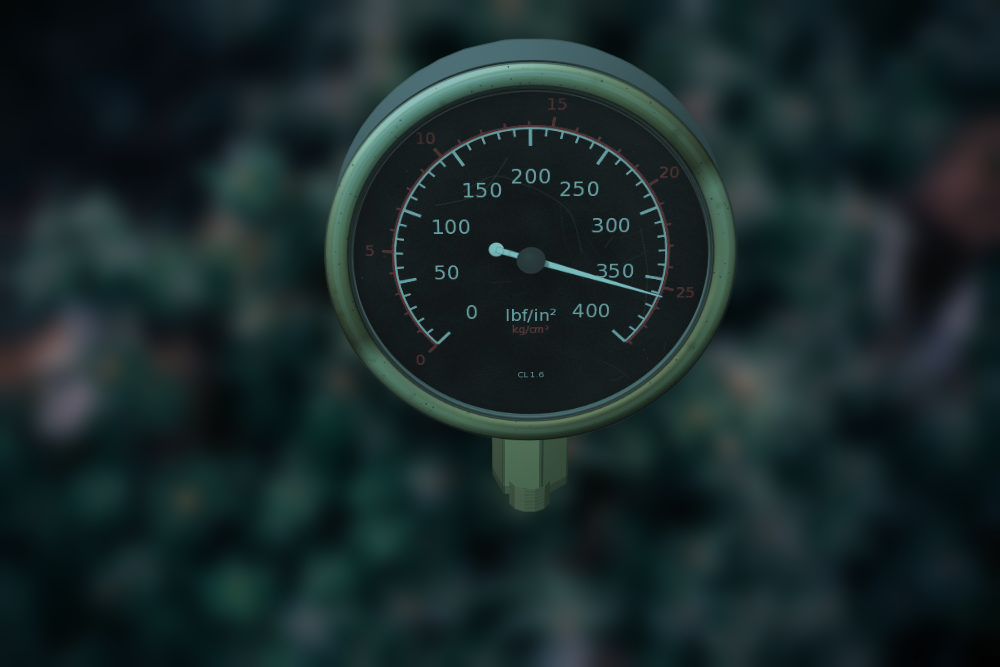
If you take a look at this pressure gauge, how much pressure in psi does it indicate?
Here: 360 psi
